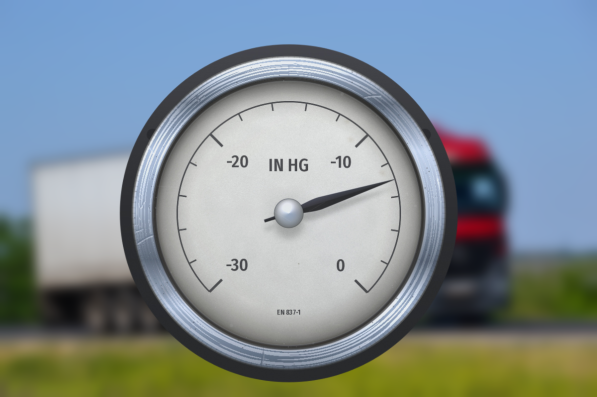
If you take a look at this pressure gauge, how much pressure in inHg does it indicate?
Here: -7 inHg
